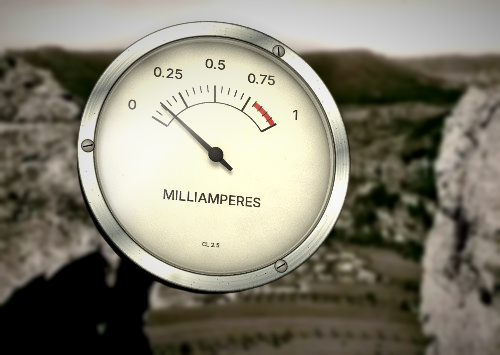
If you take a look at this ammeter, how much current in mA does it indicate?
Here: 0.1 mA
